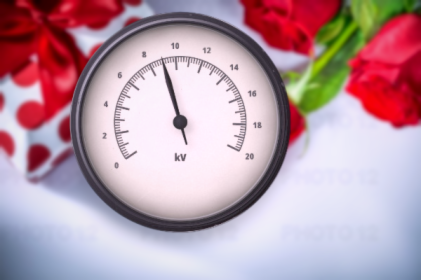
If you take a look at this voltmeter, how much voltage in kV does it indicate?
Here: 9 kV
